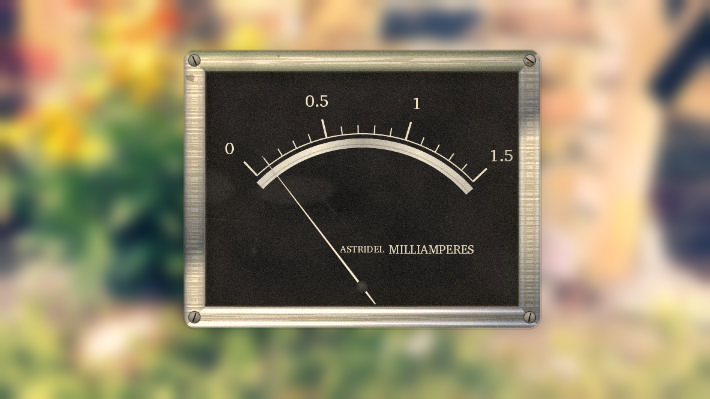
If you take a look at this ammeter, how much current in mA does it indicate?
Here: 0.1 mA
